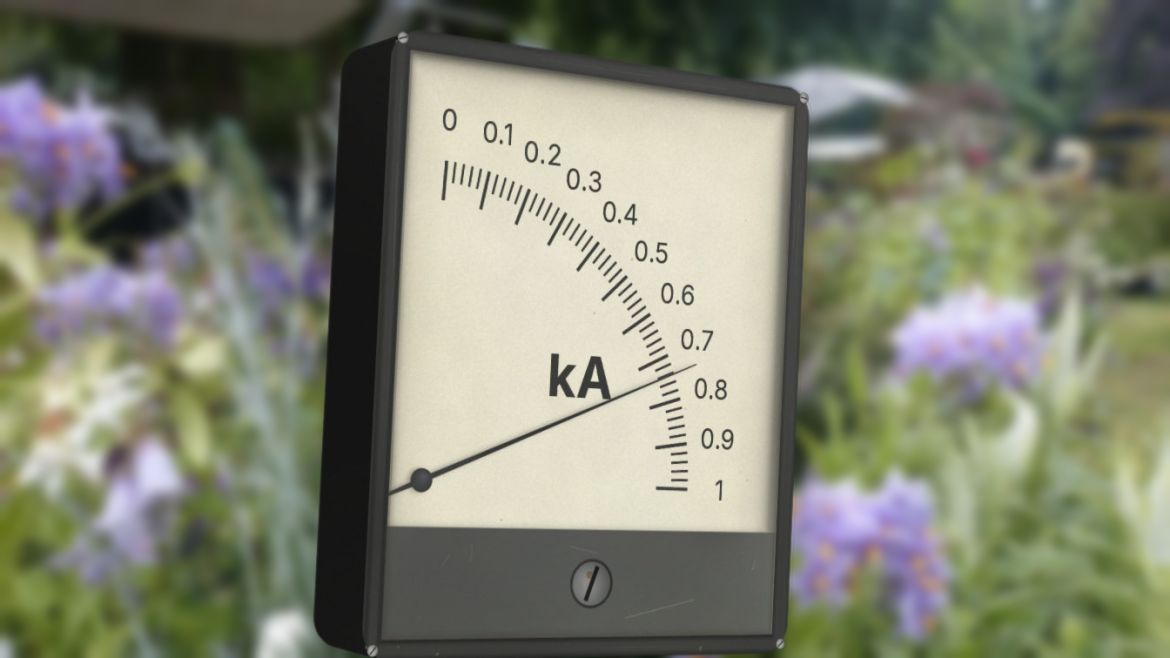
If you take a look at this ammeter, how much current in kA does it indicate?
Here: 0.74 kA
